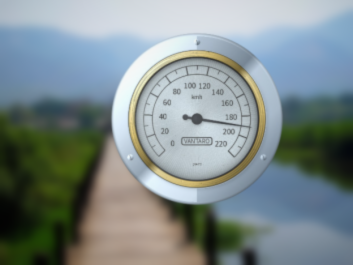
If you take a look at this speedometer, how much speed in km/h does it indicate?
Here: 190 km/h
